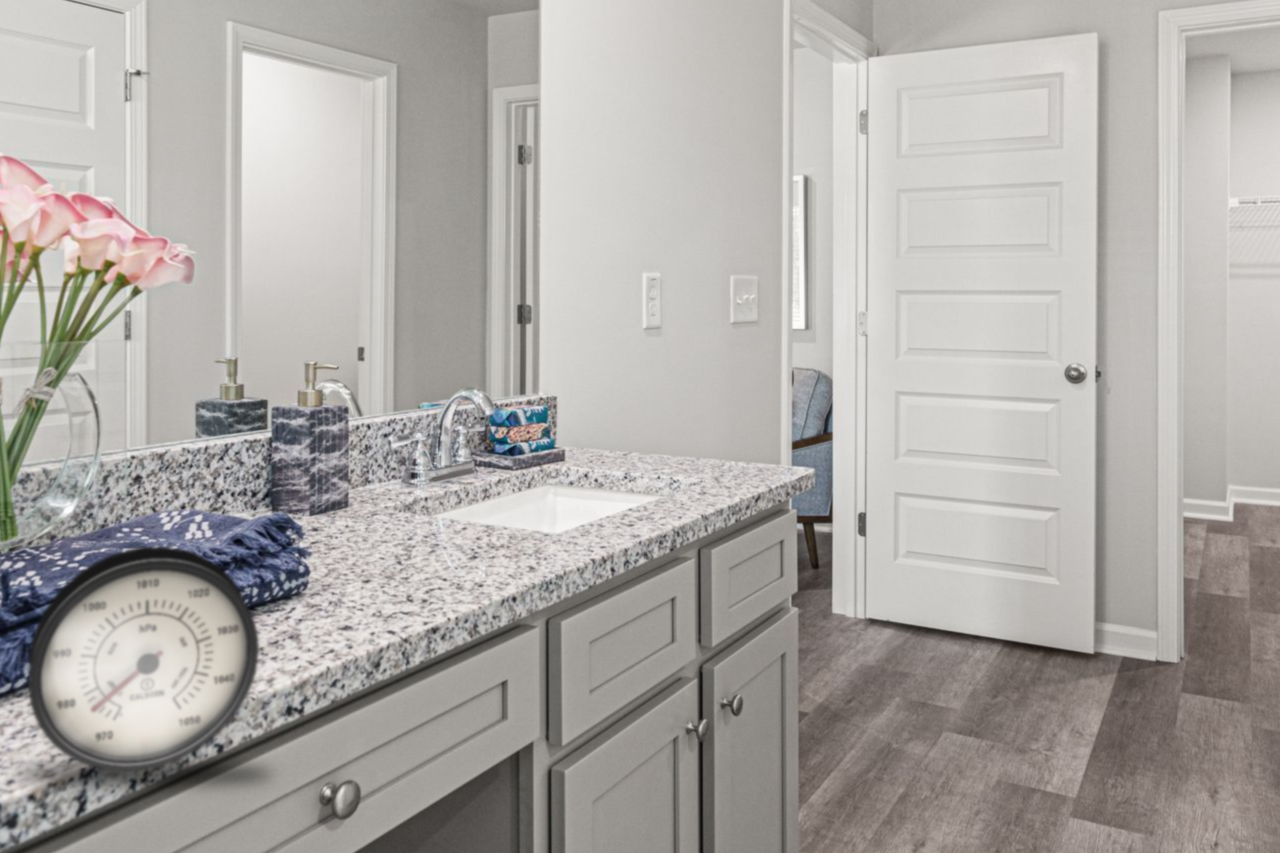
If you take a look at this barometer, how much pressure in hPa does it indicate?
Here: 976 hPa
